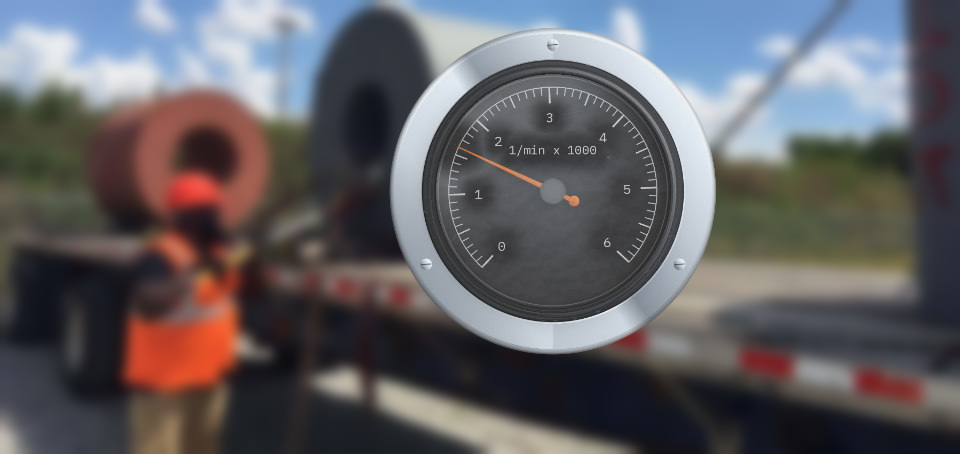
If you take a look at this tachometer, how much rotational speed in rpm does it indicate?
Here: 1600 rpm
